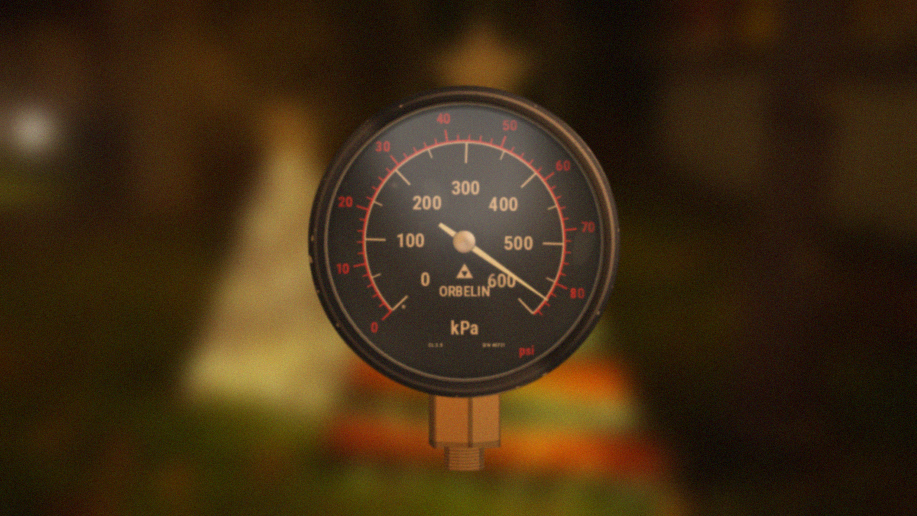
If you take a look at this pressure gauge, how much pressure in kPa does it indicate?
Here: 575 kPa
